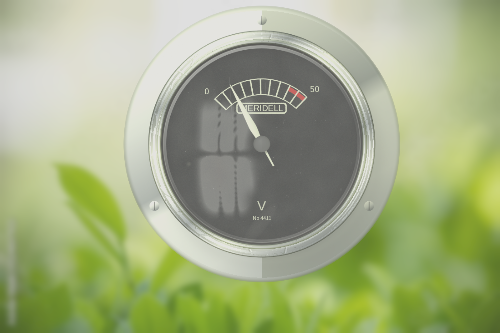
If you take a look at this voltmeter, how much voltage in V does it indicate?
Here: 10 V
